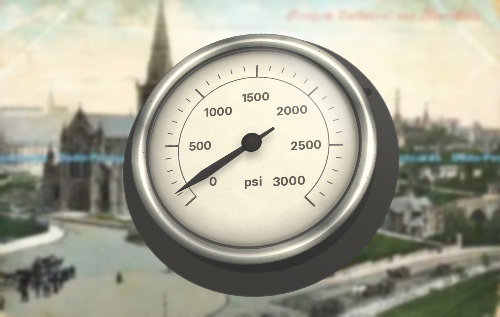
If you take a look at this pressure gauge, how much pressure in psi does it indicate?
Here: 100 psi
